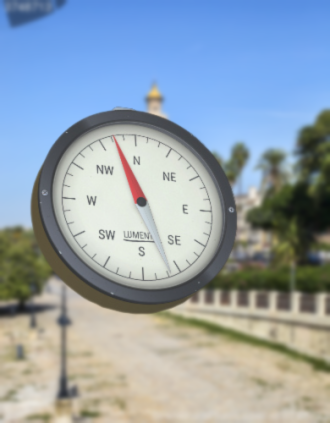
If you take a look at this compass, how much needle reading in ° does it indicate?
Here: 340 °
